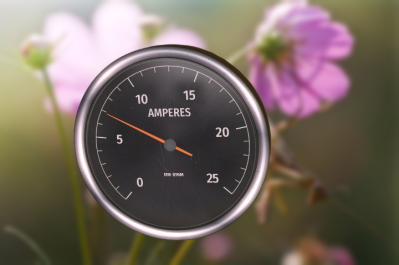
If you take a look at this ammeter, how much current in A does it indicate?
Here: 7 A
